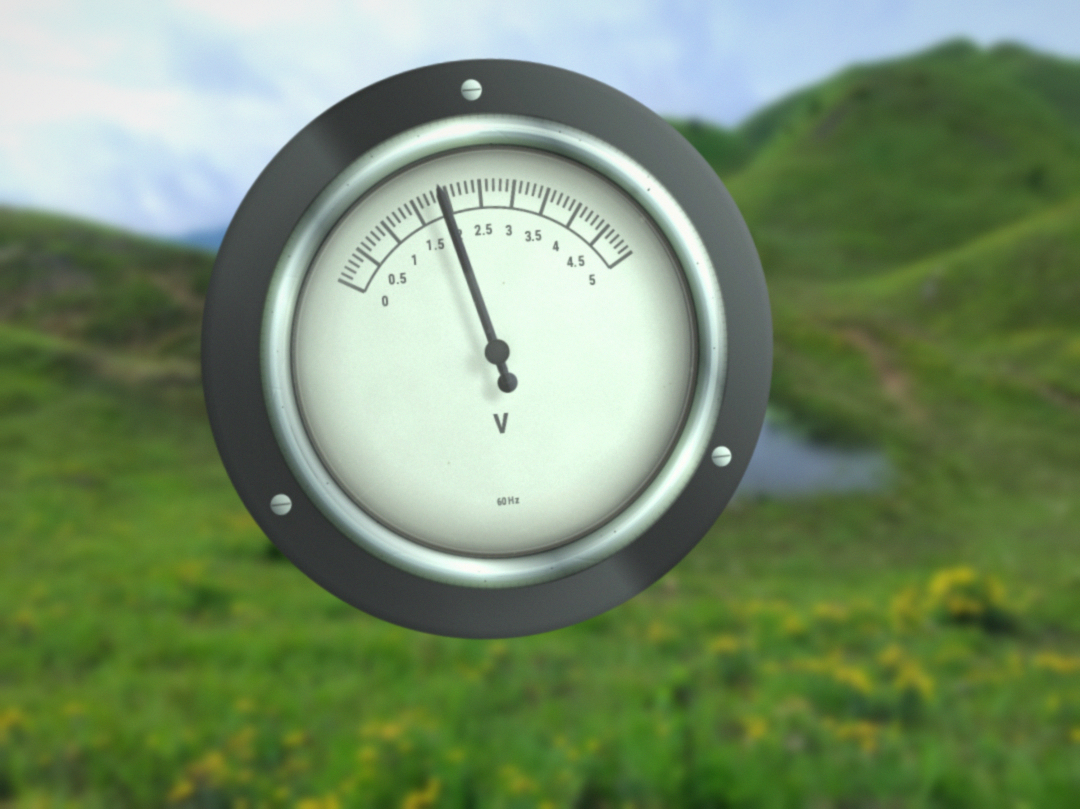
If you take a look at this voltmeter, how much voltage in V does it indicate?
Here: 1.9 V
